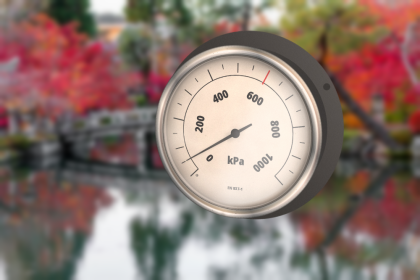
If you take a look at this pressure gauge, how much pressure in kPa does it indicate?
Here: 50 kPa
